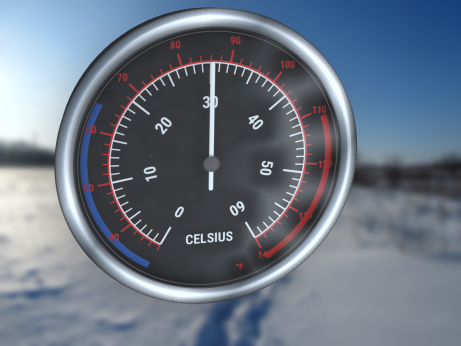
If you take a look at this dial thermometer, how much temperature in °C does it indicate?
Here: 30 °C
